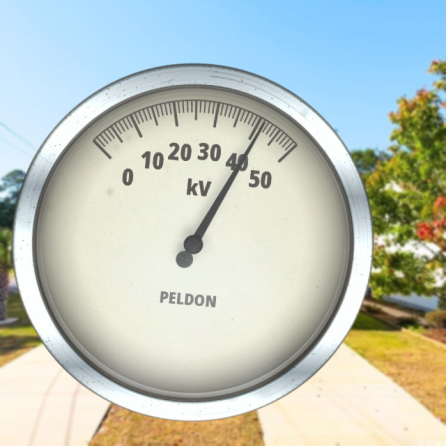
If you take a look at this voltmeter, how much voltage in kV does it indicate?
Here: 41 kV
